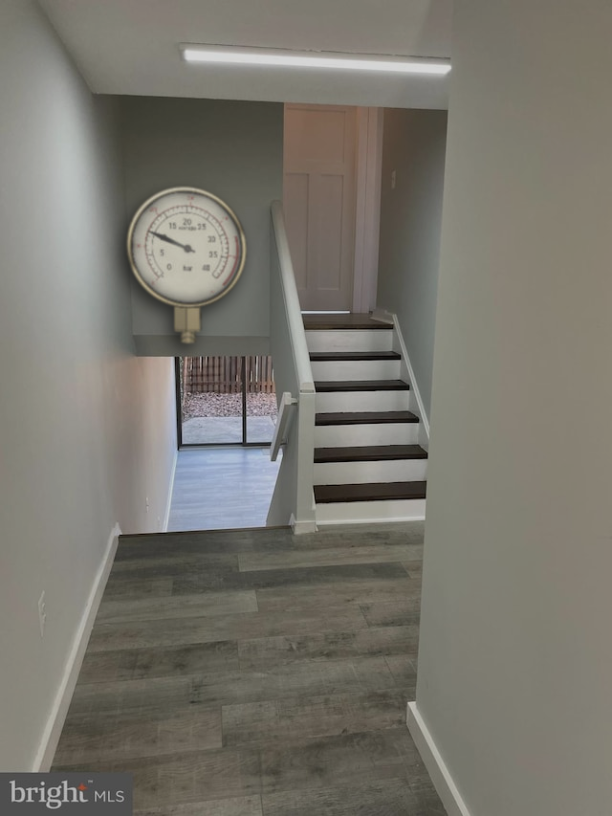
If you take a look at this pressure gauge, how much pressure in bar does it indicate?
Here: 10 bar
